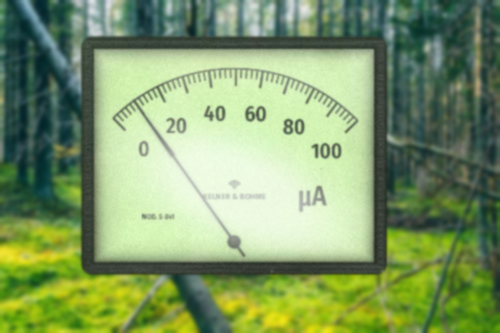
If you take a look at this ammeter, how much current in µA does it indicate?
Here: 10 µA
